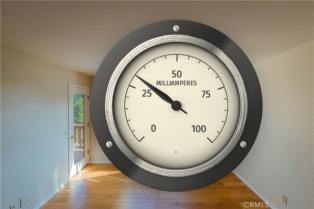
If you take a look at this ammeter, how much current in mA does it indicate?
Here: 30 mA
